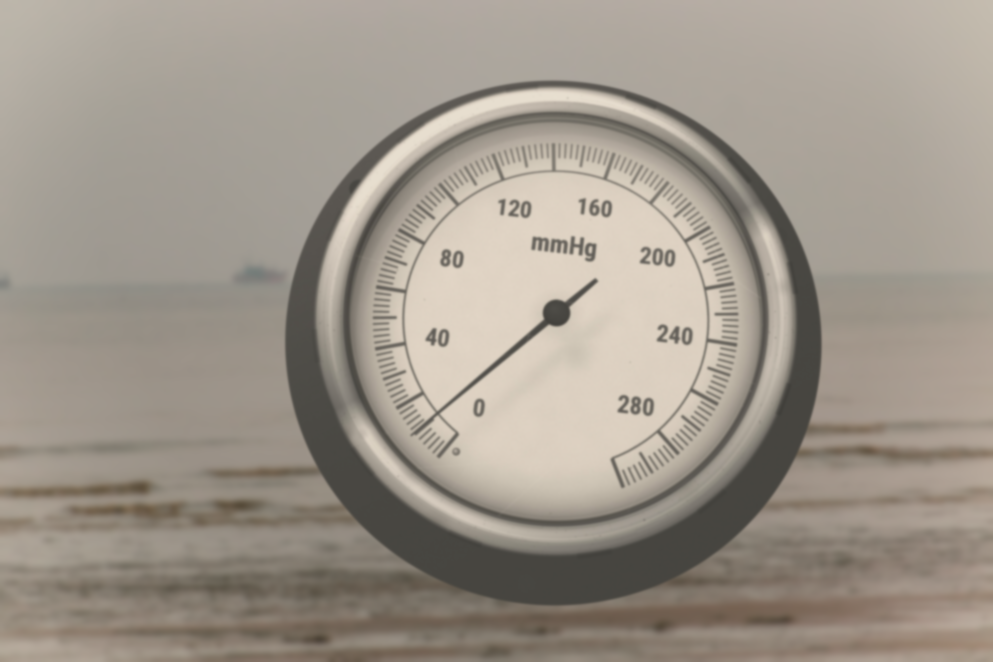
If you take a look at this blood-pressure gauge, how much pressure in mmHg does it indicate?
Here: 10 mmHg
